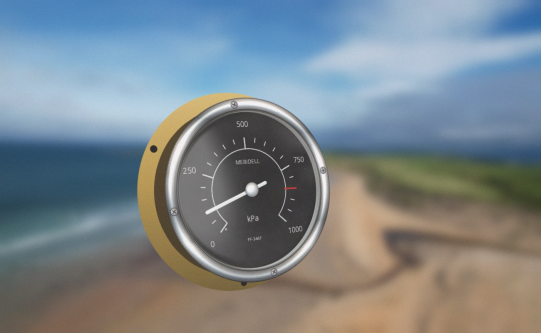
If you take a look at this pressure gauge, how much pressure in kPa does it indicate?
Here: 100 kPa
